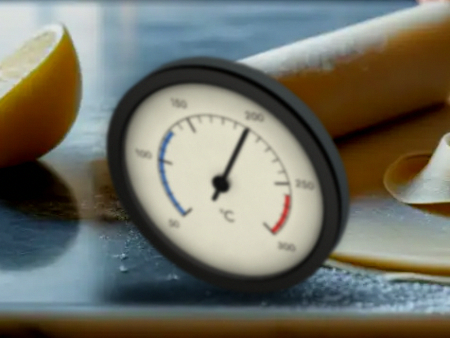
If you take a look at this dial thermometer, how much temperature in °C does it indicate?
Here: 200 °C
